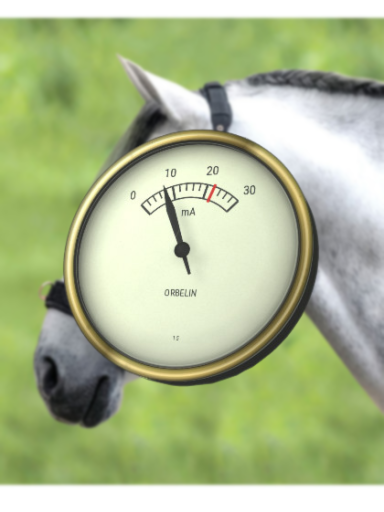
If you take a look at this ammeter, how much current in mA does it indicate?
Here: 8 mA
